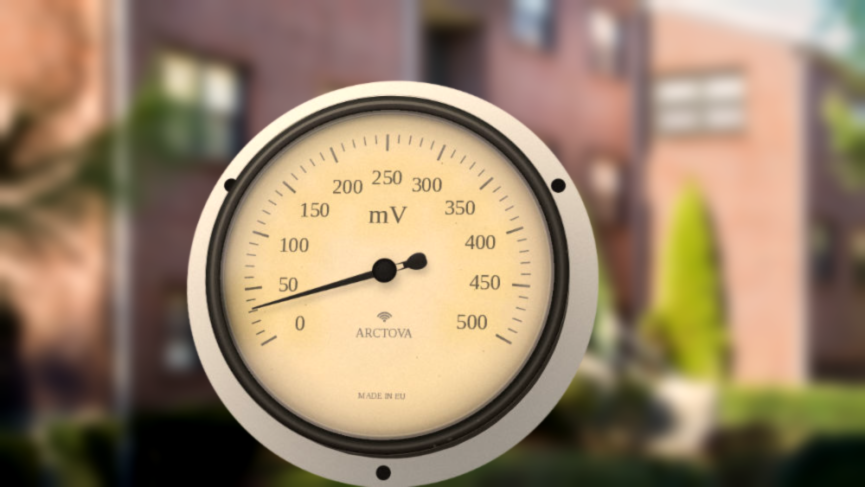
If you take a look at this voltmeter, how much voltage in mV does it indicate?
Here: 30 mV
